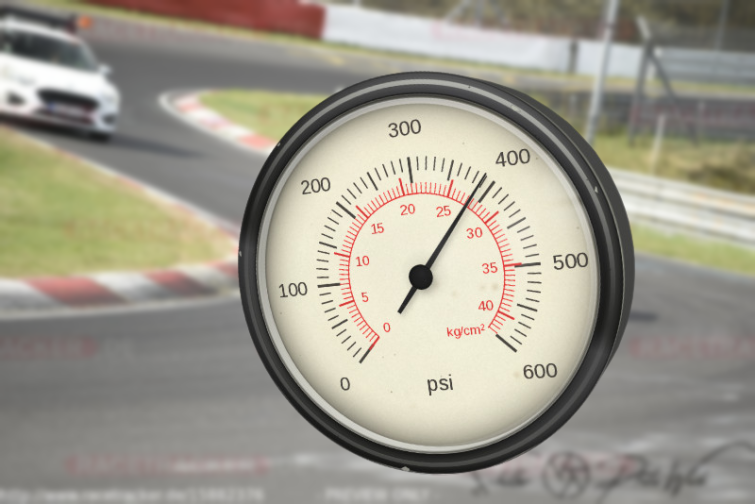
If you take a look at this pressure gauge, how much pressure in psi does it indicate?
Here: 390 psi
